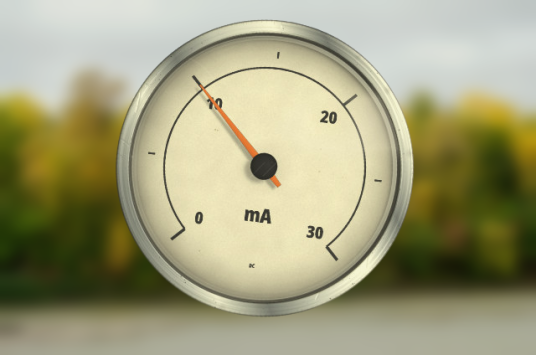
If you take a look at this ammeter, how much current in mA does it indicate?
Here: 10 mA
